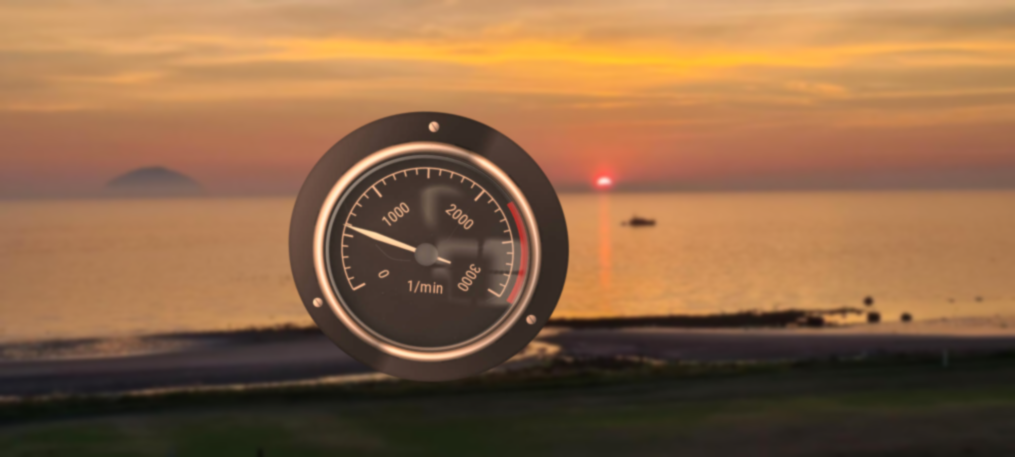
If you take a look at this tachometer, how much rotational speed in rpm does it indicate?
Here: 600 rpm
